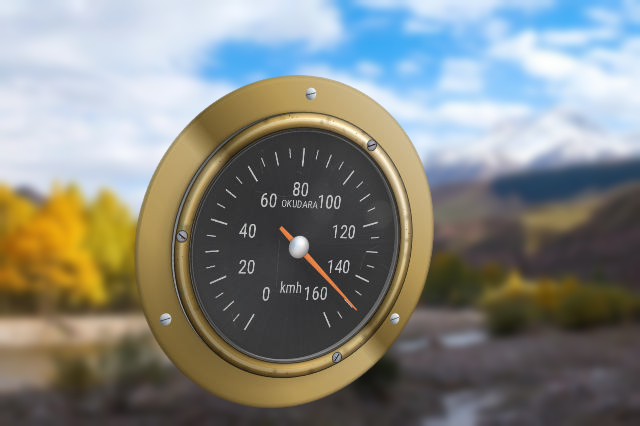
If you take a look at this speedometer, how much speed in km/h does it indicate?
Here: 150 km/h
